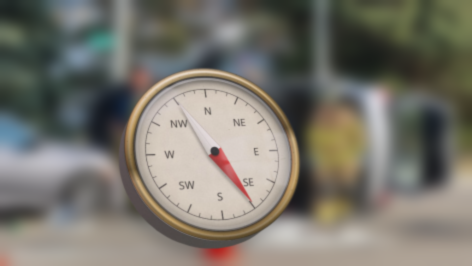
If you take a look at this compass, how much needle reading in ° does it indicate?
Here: 150 °
